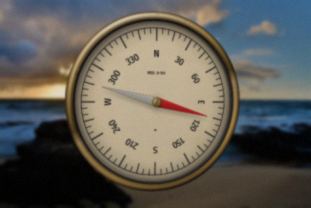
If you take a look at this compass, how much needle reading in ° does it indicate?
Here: 105 °
